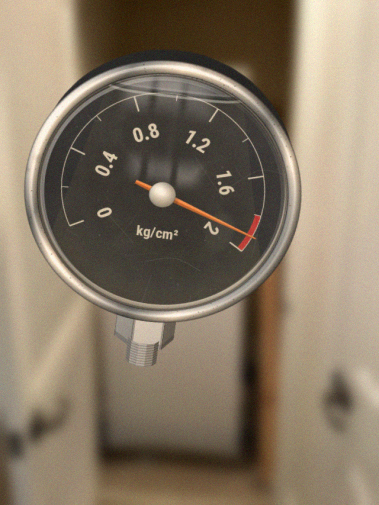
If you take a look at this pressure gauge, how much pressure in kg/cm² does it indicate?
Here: 1.9 kg/cm²
